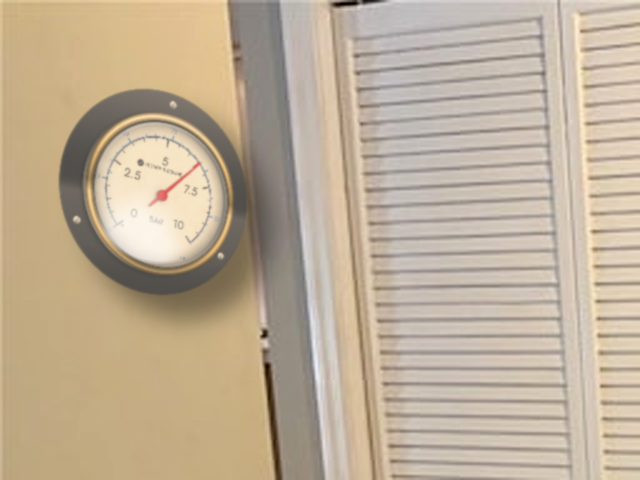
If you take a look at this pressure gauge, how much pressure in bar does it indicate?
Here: 6.5 bar
